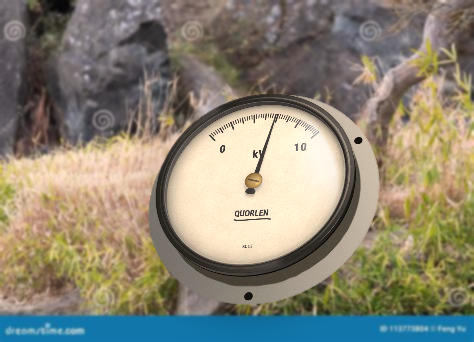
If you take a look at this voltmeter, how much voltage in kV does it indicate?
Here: 6 kV
